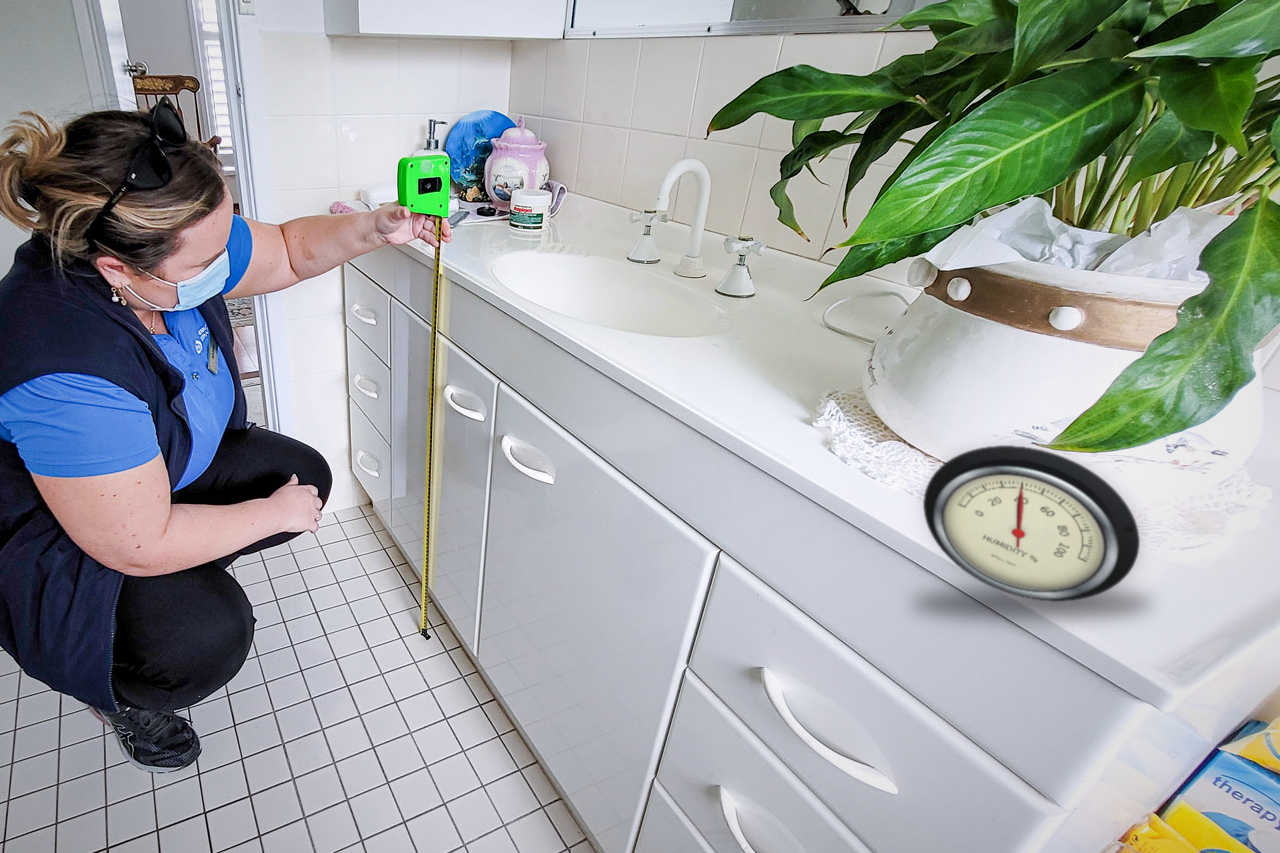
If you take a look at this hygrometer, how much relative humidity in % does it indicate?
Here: 40 %
